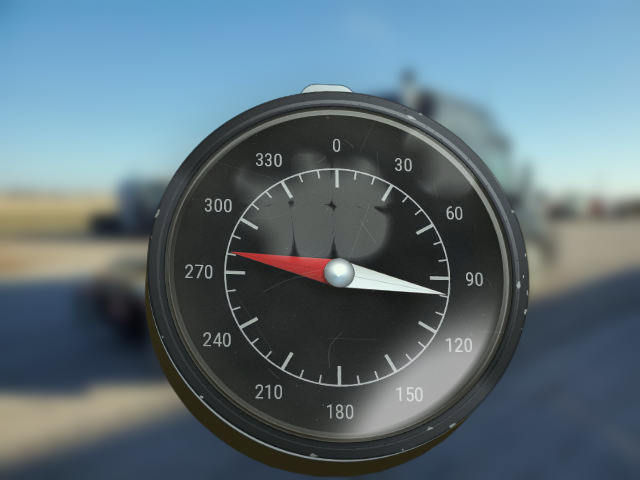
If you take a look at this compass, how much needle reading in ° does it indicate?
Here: 280 °
